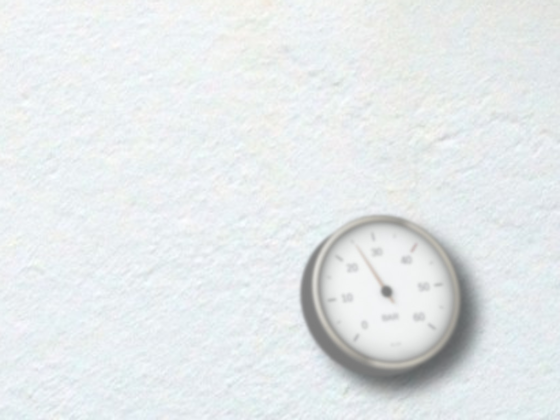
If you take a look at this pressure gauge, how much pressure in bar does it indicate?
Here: 25 bar
